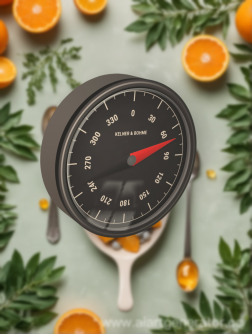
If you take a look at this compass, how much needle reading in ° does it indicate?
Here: 70 °
